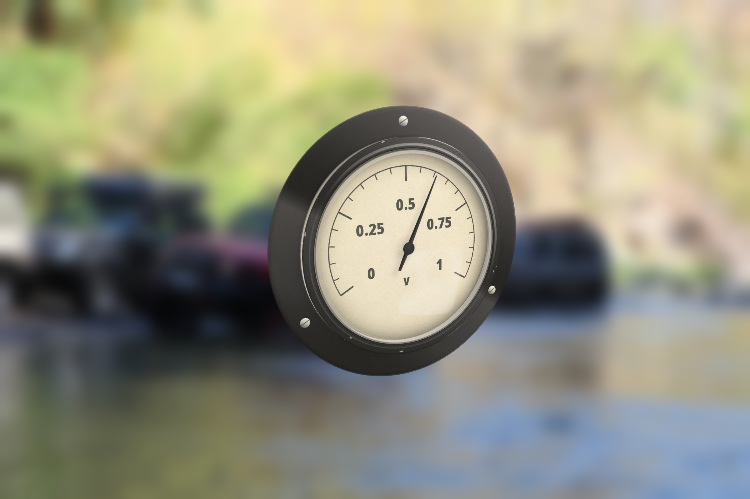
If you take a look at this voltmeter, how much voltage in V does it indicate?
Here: 0.6 V
